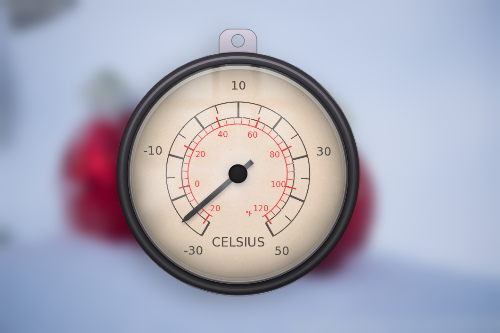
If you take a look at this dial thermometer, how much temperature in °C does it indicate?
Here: -25 °C
